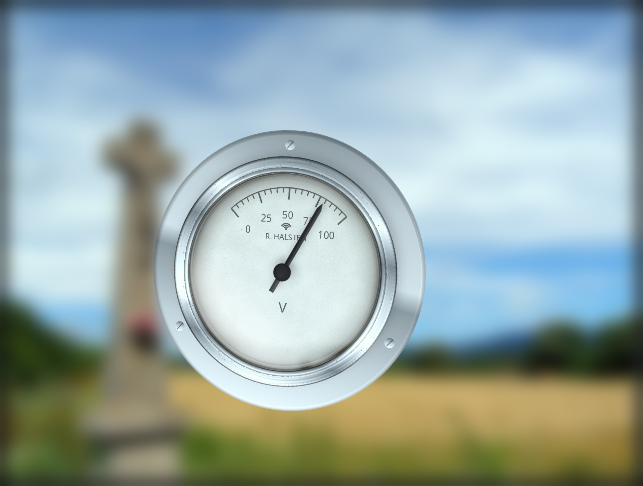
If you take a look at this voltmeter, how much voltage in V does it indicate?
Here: 80 V
